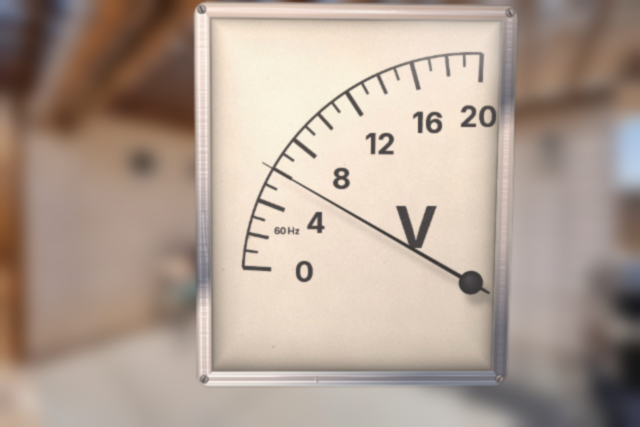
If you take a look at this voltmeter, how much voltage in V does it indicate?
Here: 6 V
